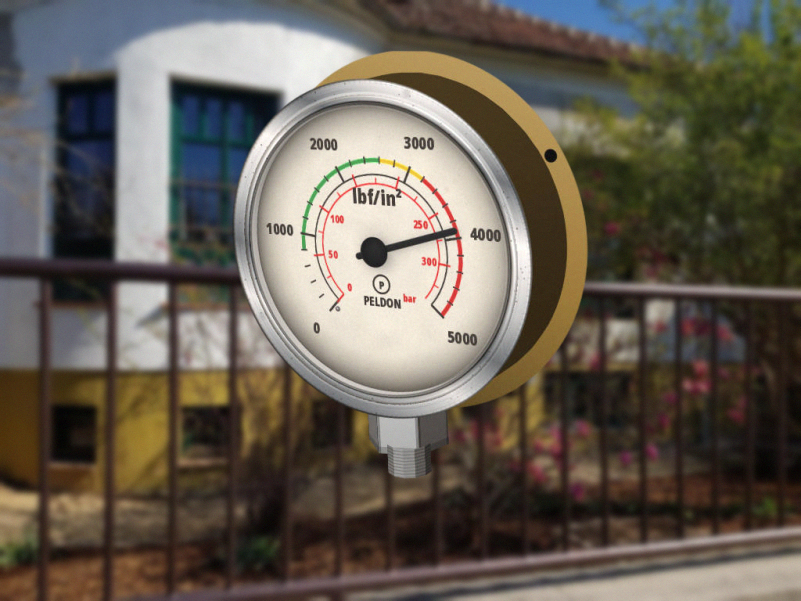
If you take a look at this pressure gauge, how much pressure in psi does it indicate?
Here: 3900 psi
